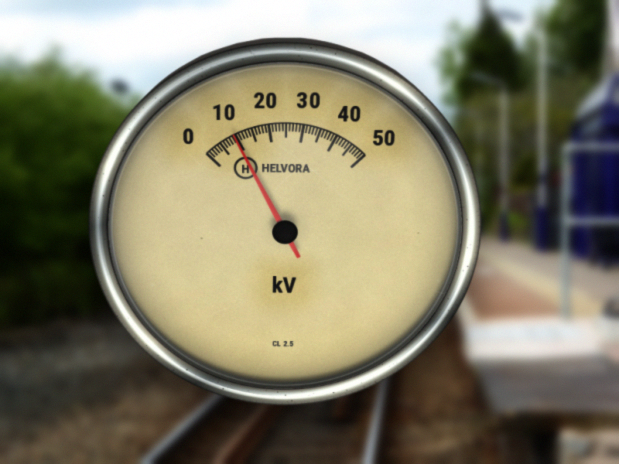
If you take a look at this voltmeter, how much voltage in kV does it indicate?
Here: 10 kV
